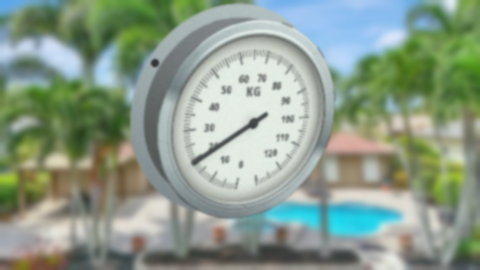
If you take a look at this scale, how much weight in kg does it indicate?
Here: 20 kg
